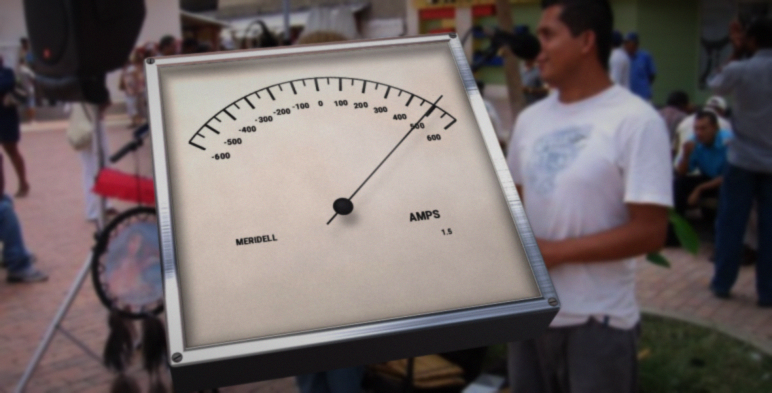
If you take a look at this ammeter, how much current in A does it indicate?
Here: 500 A
